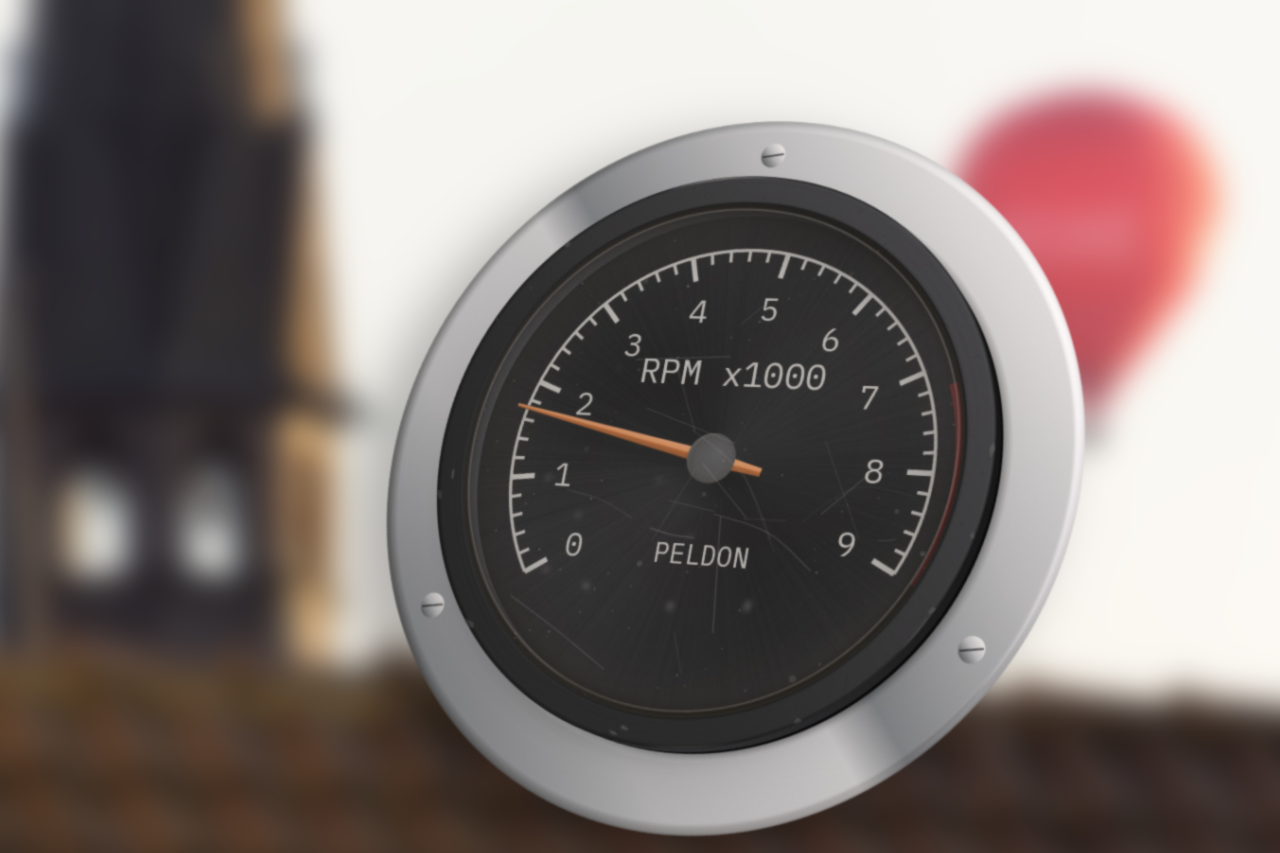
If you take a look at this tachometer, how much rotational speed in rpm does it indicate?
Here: 1700 rpm
